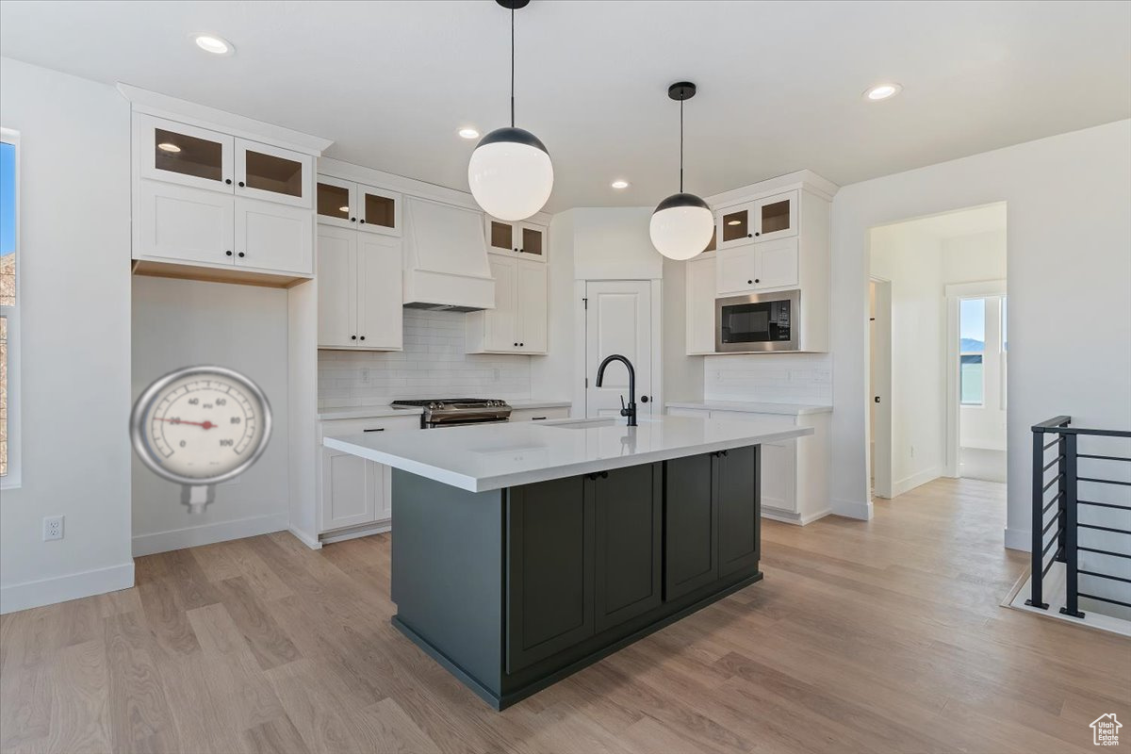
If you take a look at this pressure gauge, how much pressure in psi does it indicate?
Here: 20 psi
